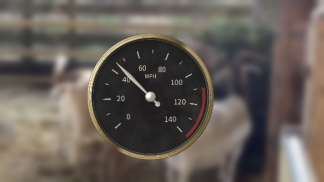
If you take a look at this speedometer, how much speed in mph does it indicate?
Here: 45 mph
